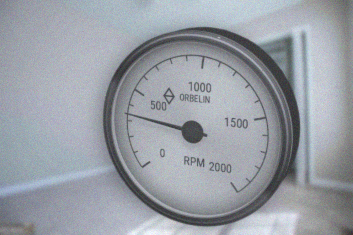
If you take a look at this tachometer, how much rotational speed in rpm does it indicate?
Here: 350 rpm
